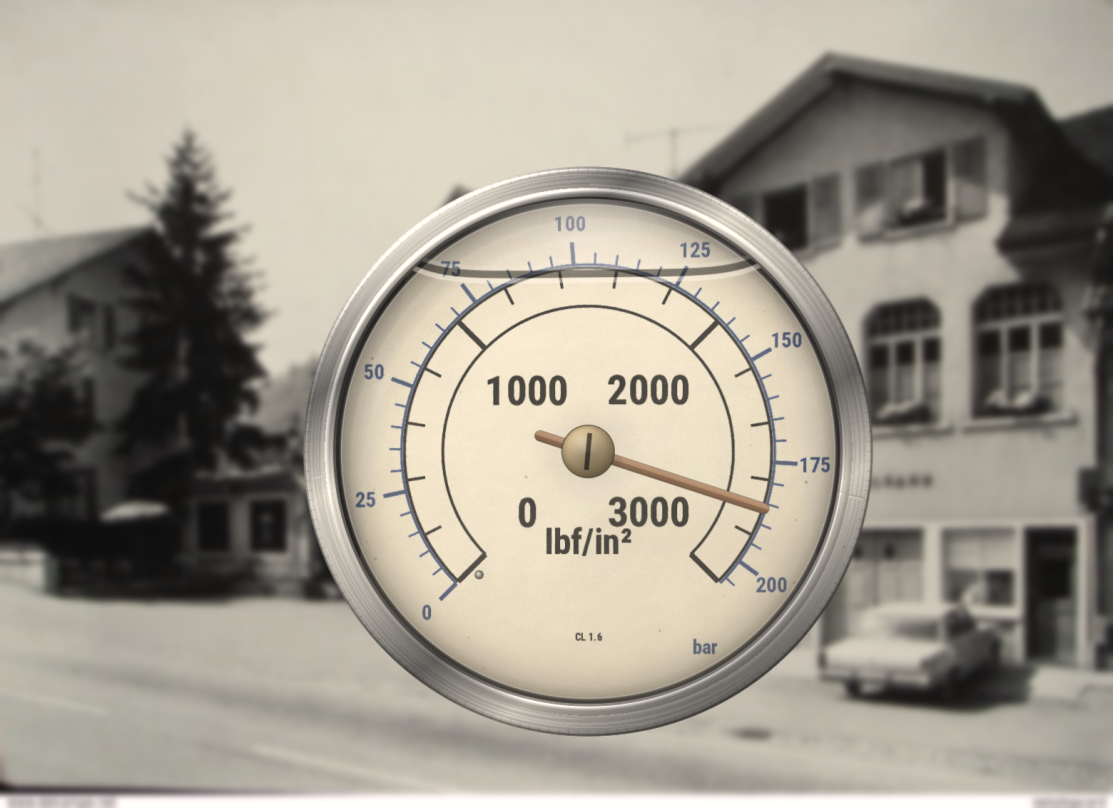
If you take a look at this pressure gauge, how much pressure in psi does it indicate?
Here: 2700 psi
